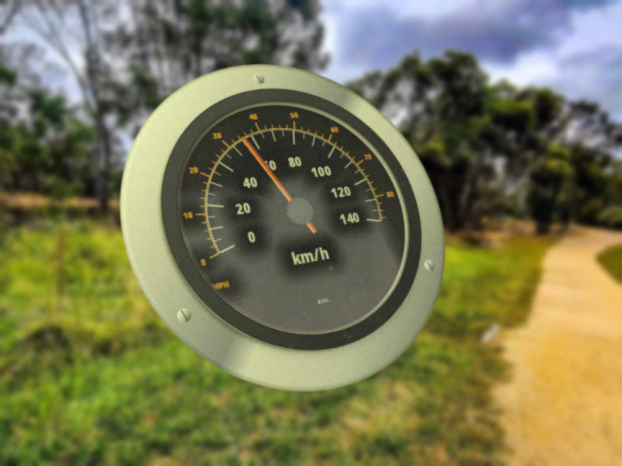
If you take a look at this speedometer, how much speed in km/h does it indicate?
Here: 55 km/h
